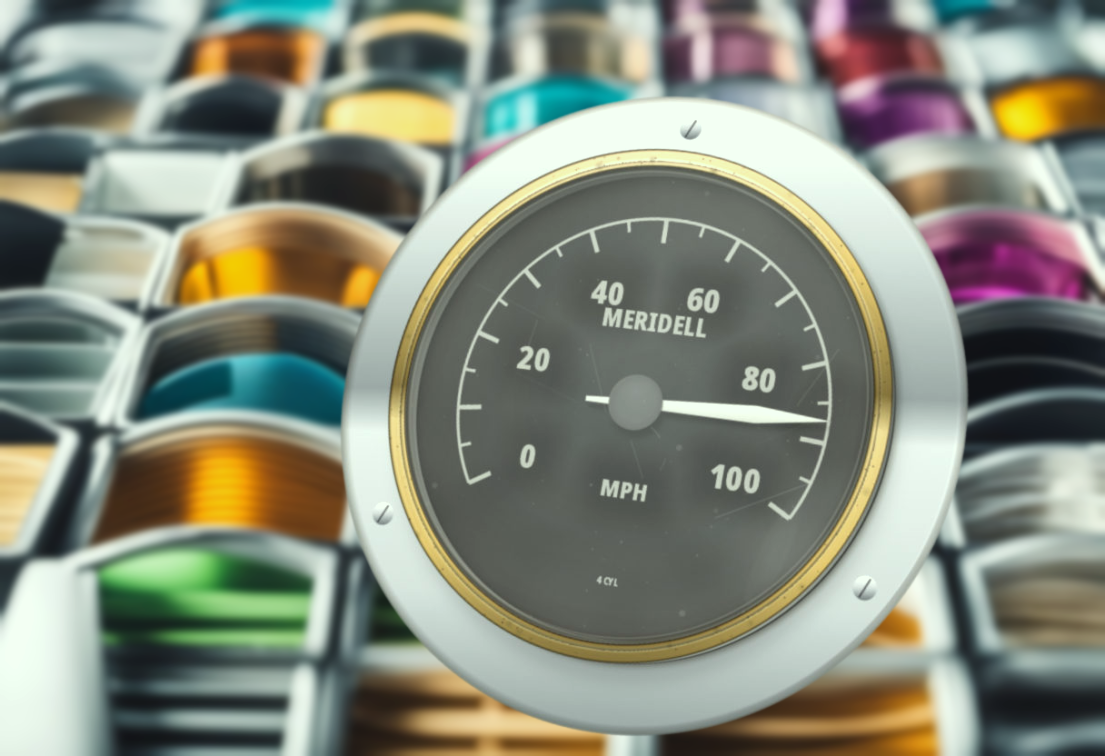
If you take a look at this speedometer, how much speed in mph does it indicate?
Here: 87.5 mph
